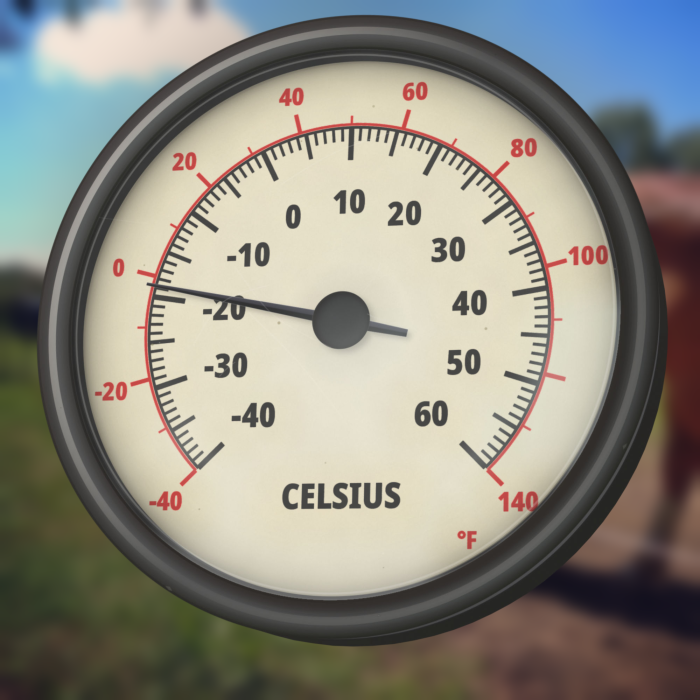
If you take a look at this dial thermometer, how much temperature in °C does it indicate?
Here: -19 °C
